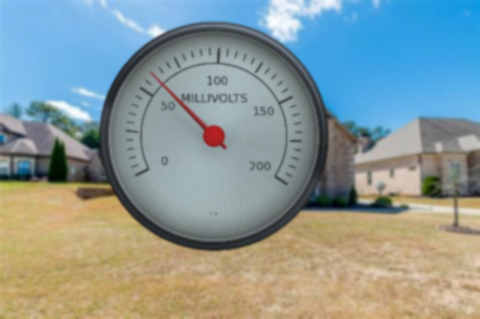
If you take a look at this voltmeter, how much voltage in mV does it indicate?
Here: 60 mV
